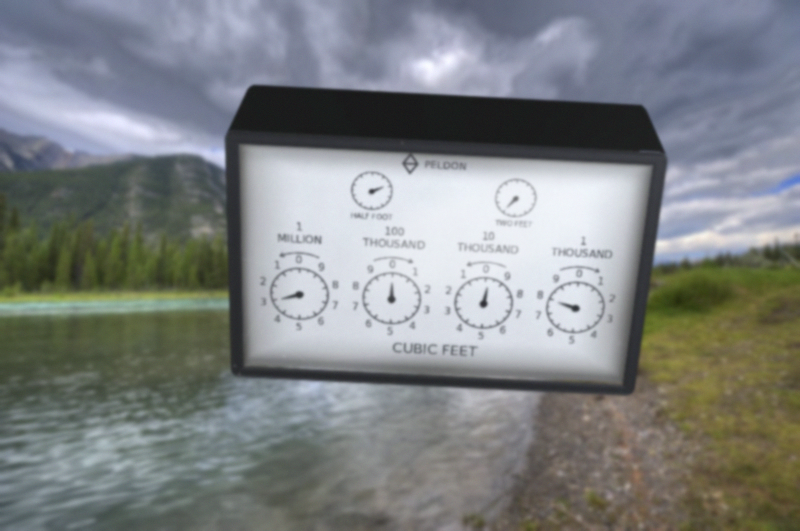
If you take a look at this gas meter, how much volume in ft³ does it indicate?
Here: 299800 ft³
